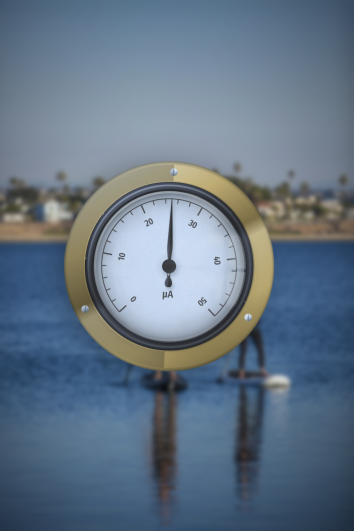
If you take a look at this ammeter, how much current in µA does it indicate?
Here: 25 µA
